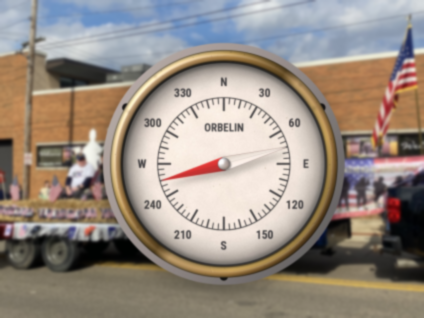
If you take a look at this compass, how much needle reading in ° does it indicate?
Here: 255 °
